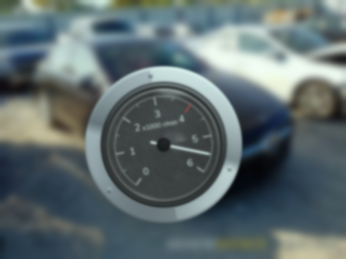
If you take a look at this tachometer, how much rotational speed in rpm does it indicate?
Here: 5500 rpm
